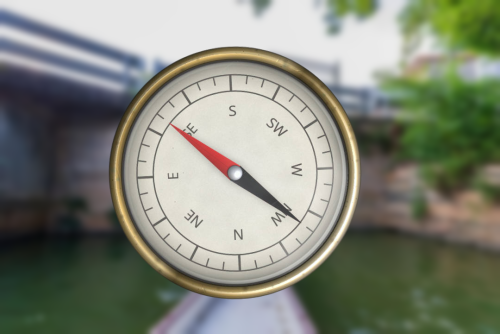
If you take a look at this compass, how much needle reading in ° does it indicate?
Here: 130 °
